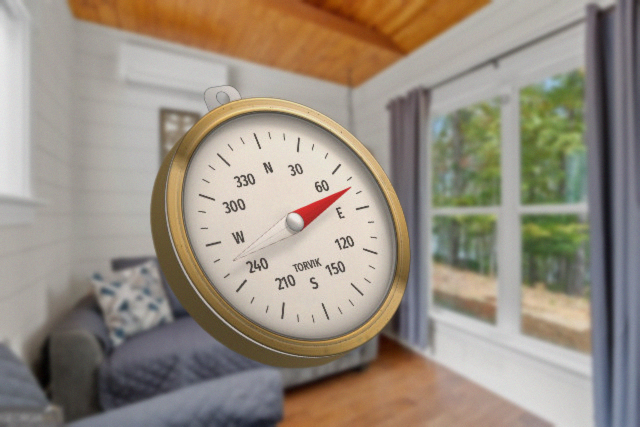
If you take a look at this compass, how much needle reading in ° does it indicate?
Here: 75 °
